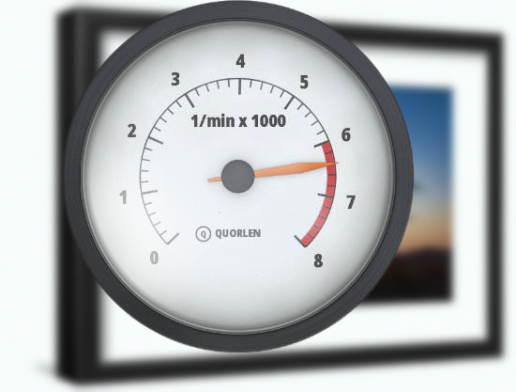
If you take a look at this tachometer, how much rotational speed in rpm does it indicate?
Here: 6400 rpm
